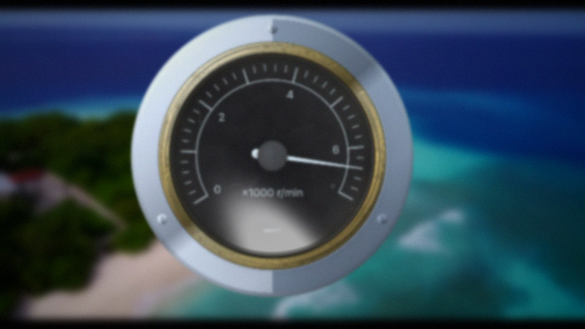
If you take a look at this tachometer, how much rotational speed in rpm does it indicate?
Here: 6400 rpm
